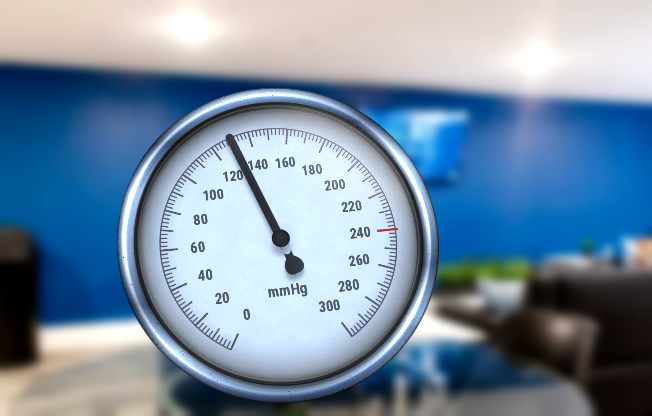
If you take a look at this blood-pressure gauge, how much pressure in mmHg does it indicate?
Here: 130 mmHg
